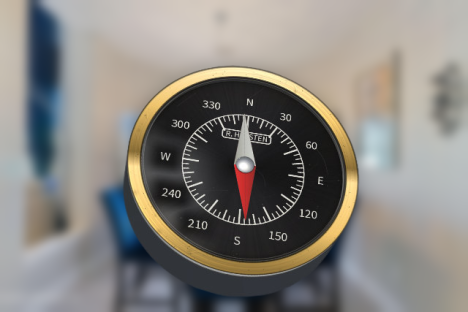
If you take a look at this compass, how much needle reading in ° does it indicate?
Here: 175 °
